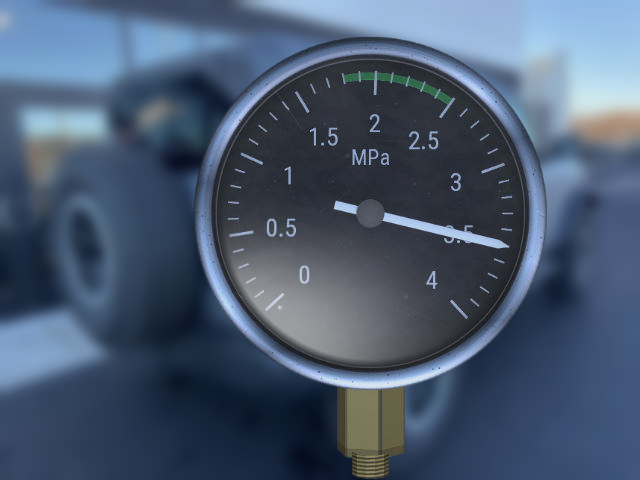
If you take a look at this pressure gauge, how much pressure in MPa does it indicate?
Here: 3.5 MPa
